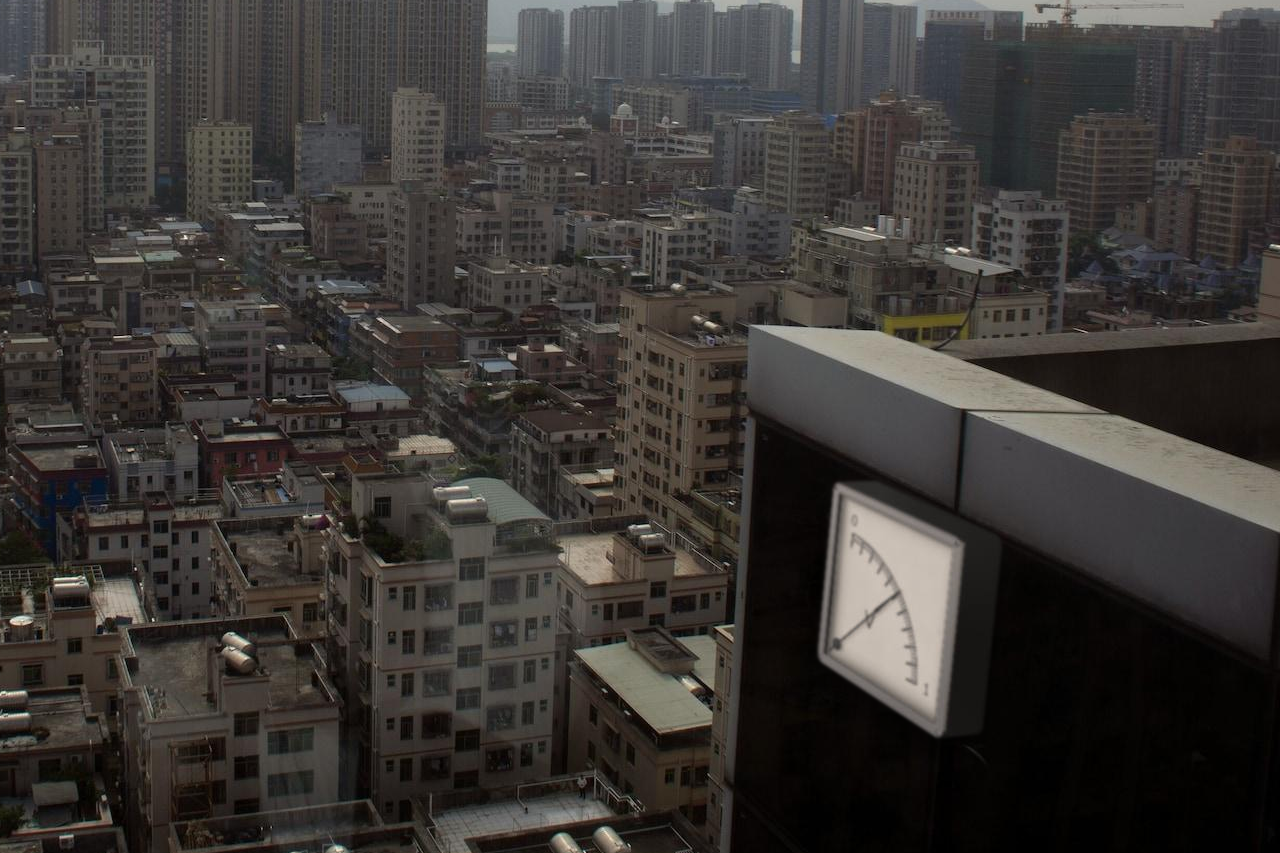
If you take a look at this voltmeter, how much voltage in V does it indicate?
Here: 0.5 V
